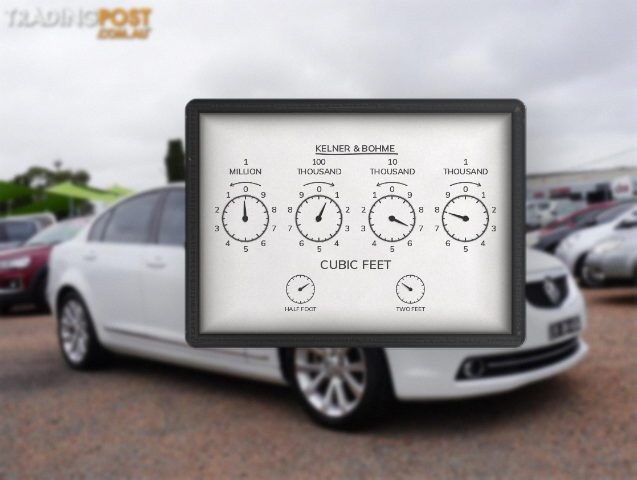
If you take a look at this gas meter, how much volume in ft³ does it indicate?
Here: 6800 ft³
